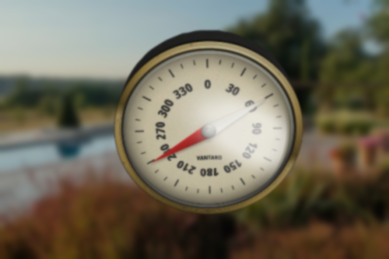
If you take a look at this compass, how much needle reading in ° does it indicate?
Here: 240 °
